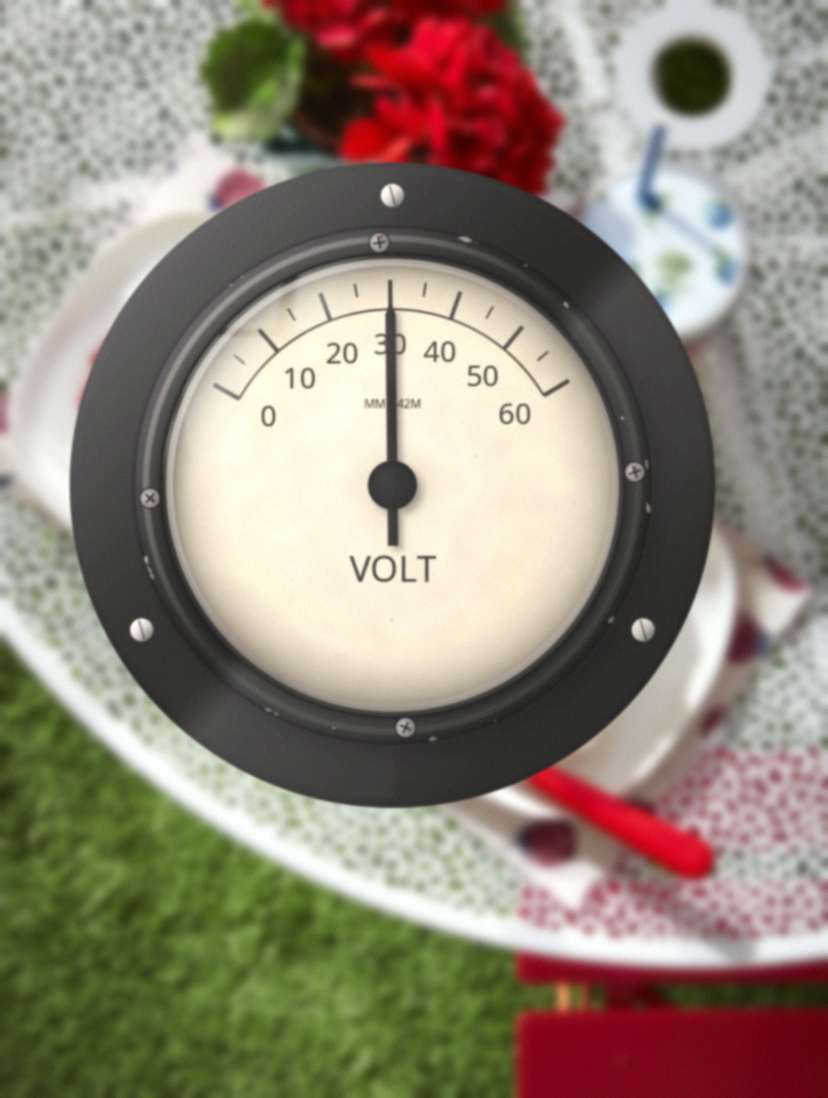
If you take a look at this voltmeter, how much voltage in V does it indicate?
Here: 30 V
